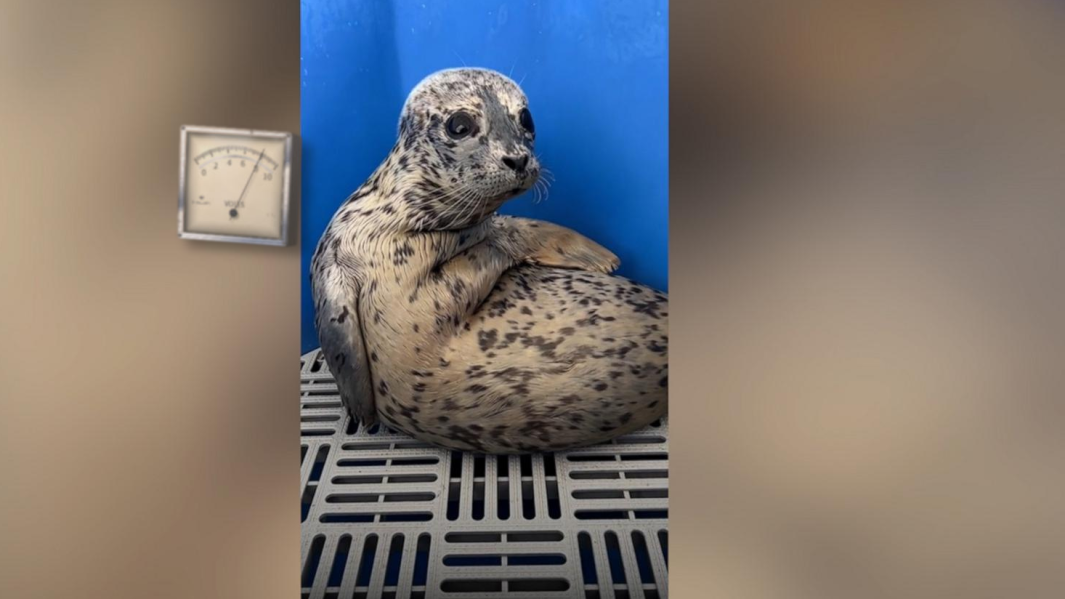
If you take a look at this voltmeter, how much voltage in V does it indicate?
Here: 8 V
